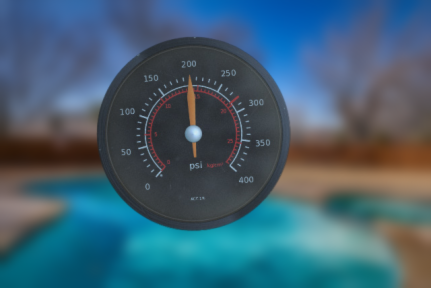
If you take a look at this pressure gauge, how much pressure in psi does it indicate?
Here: 200 psi
